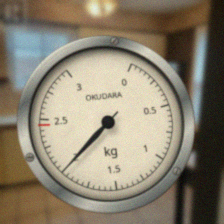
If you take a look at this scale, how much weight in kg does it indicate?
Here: 2 kg
